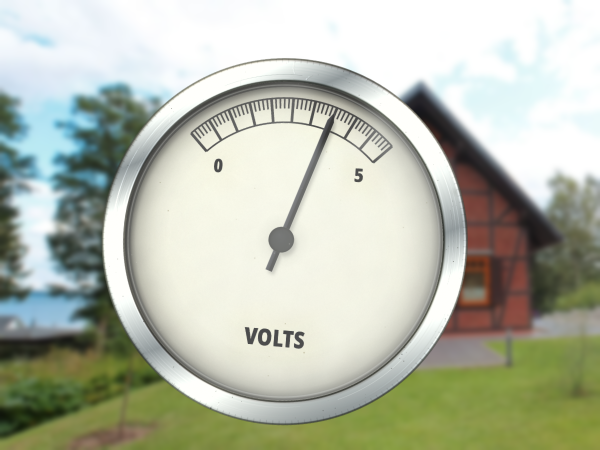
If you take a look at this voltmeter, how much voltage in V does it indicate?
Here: 3.5 V
